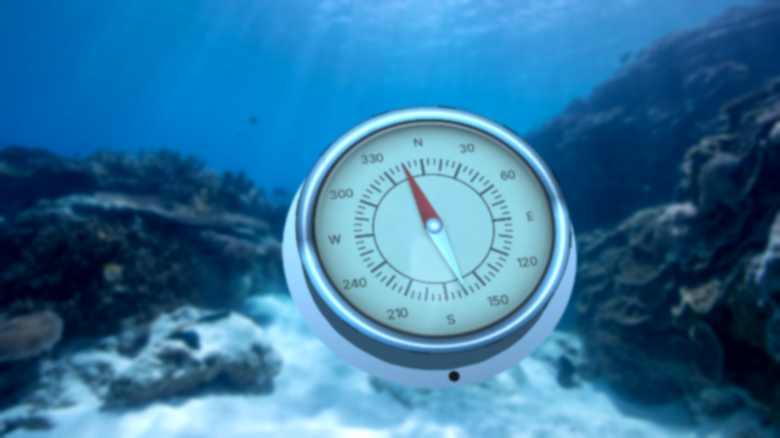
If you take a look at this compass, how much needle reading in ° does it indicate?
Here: 345 °
